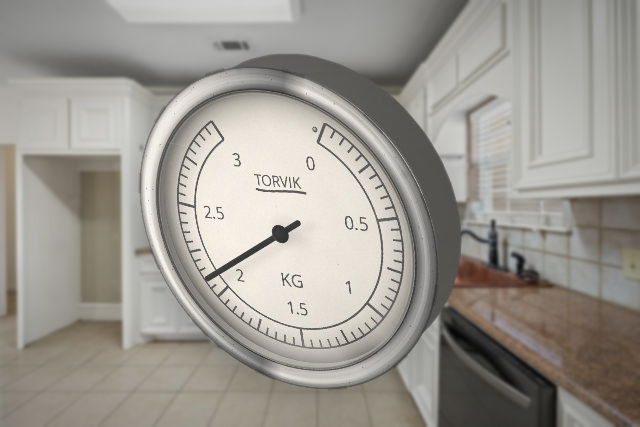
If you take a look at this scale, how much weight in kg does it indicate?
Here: 2.1 kg
